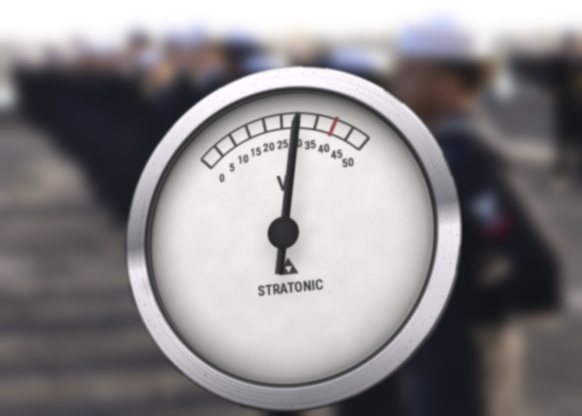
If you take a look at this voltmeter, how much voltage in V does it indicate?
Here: 30 V
